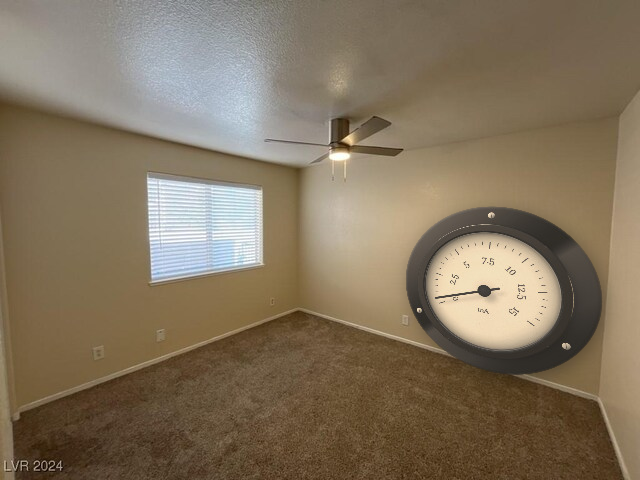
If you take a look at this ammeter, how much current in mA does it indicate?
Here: 0.5 mA
